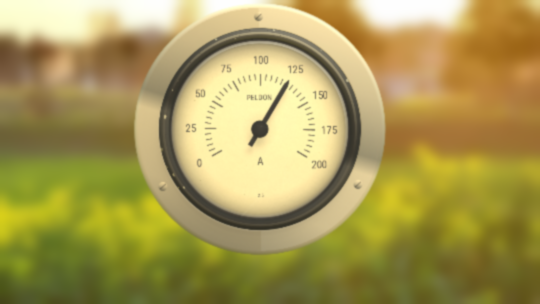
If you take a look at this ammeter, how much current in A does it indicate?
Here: 125 A
